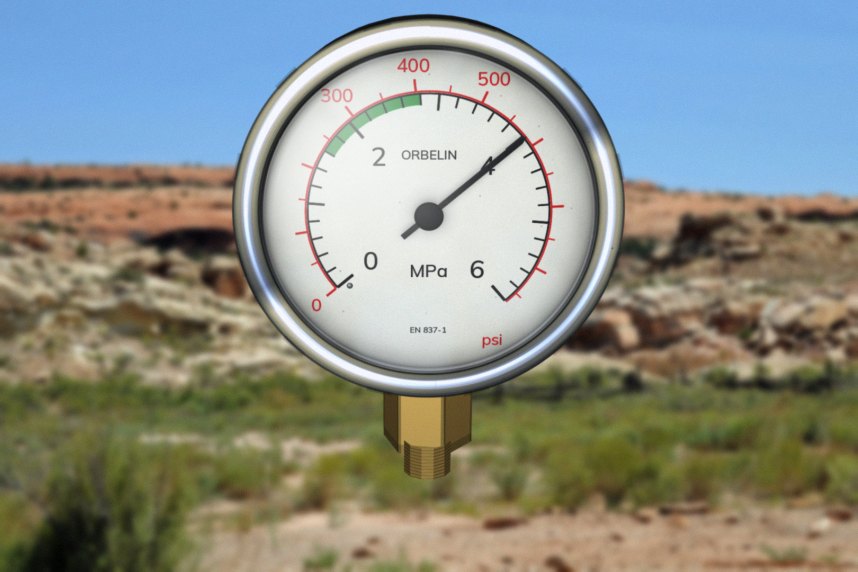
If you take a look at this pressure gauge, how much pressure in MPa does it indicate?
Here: 4 MPa
